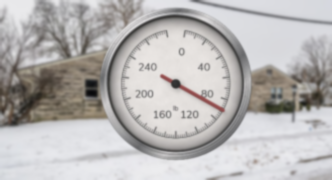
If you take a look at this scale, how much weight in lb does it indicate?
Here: 90 lb
